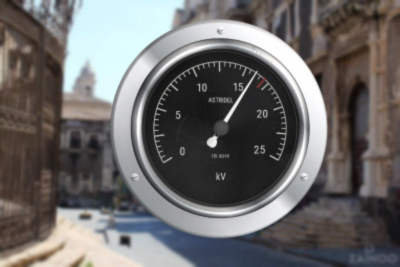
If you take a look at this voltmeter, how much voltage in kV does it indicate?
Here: 16 kV
